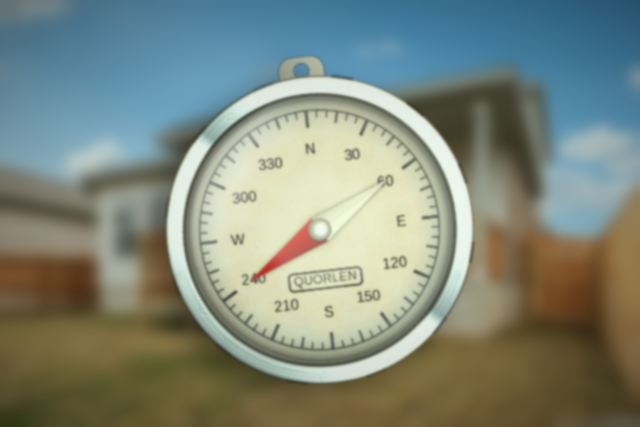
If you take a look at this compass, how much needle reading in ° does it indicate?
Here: 240 °
